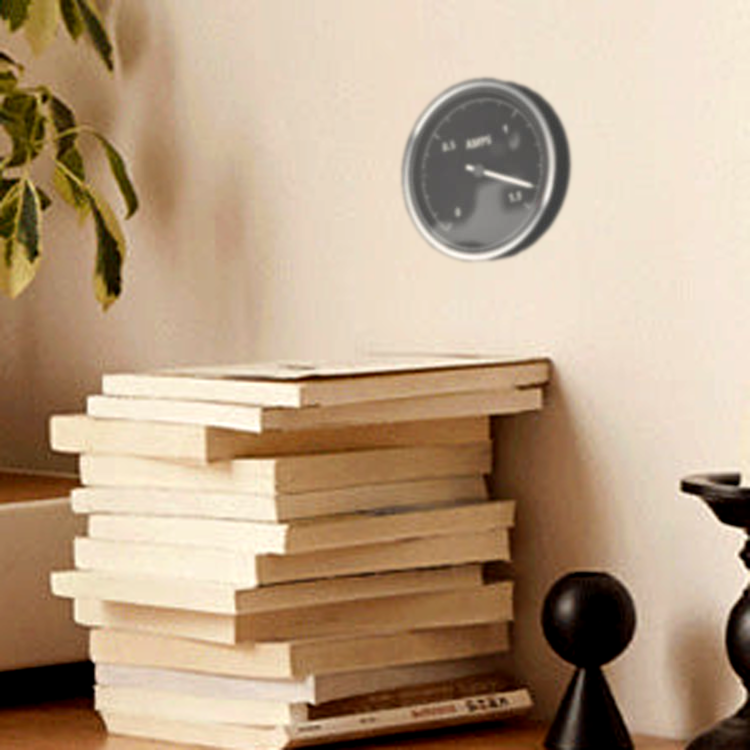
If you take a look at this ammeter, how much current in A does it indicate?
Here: 1.4 A
